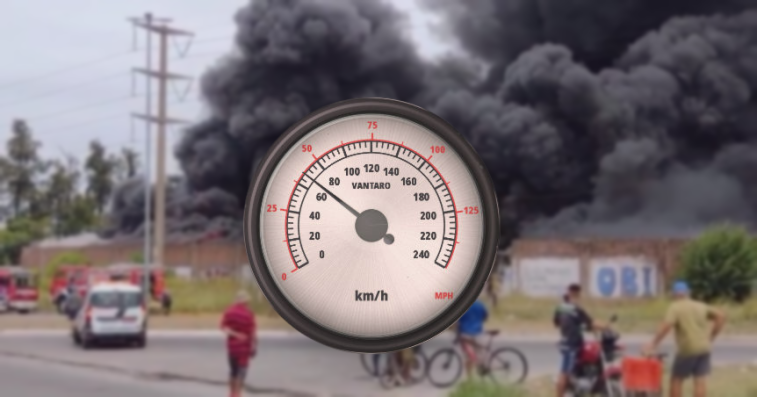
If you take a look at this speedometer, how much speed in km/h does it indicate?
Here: 68 km/h
